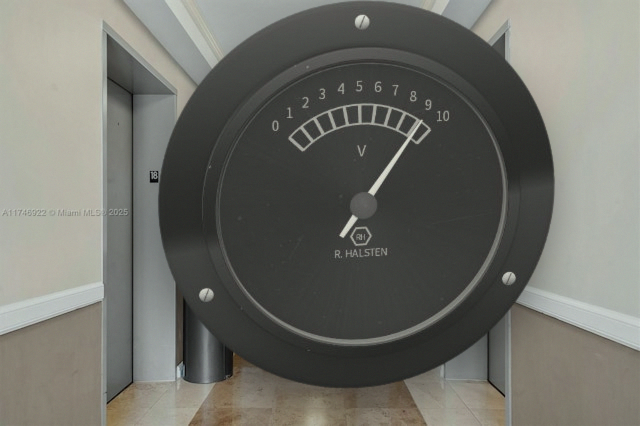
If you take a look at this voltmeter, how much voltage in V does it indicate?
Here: 9 V
